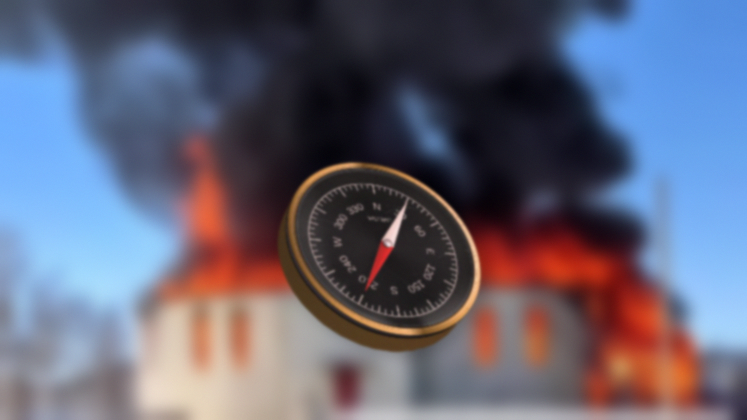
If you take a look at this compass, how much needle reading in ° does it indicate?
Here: 210 °
